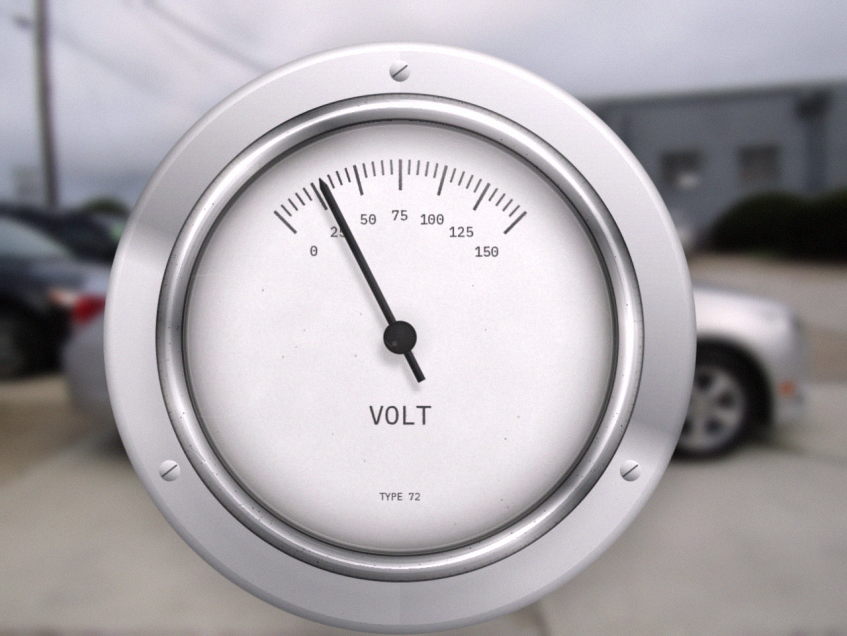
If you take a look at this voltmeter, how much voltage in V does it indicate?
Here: 30 V
